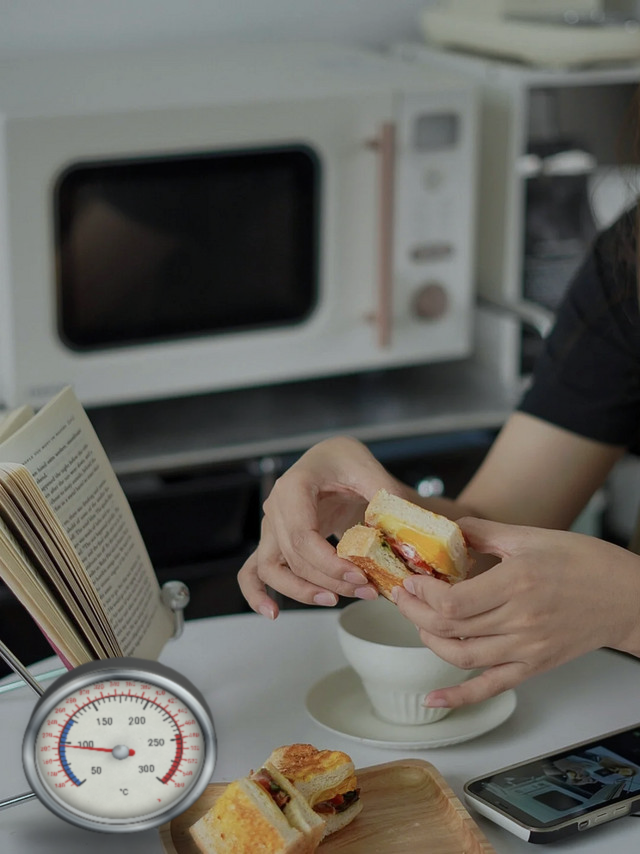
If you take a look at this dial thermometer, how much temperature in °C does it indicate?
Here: 100 °C
